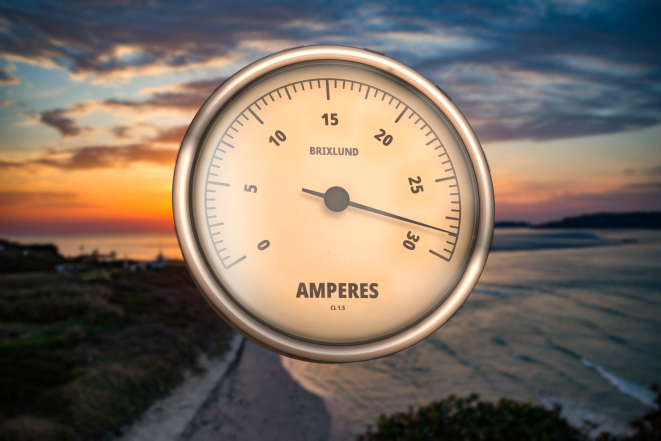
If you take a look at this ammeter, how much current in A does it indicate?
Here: 28.5 A
